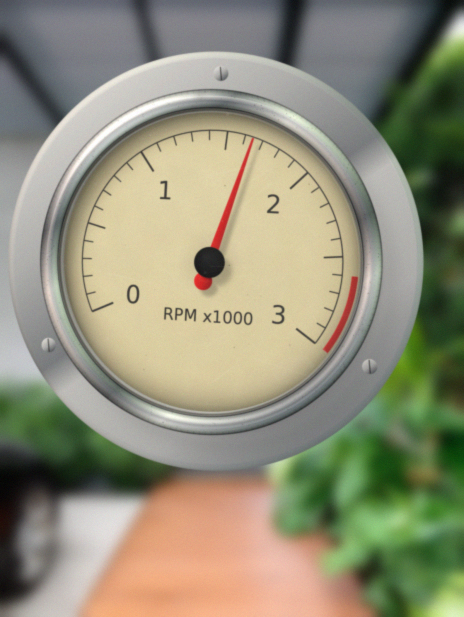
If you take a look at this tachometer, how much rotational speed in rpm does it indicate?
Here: 1650 rpm
